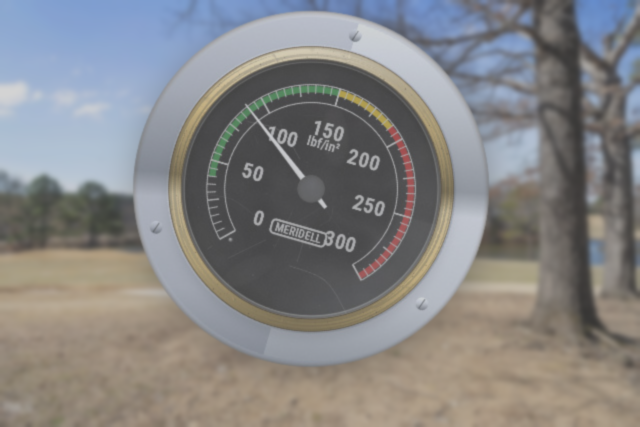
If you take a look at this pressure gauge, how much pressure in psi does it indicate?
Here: 90 psi
